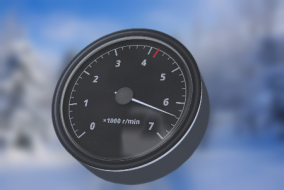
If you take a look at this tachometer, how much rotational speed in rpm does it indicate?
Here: 6400 rpm
